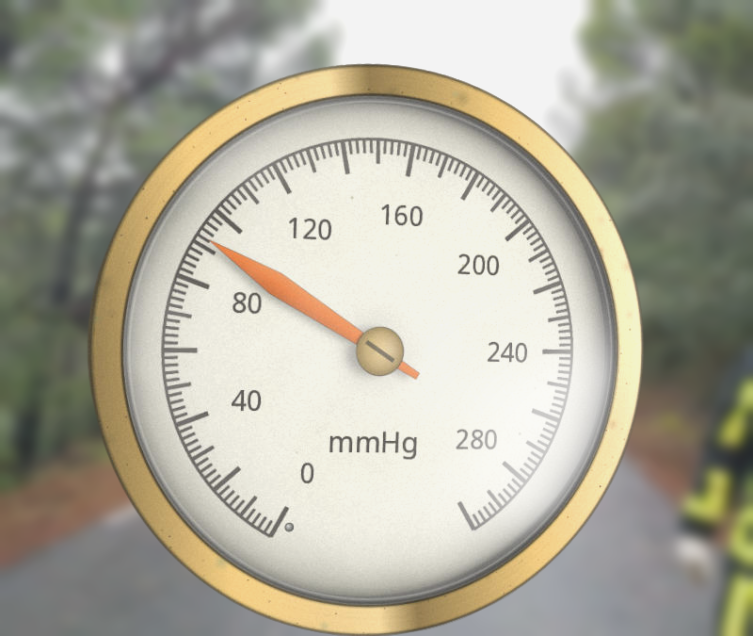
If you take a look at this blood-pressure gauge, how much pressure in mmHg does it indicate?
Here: 92 mmHg
